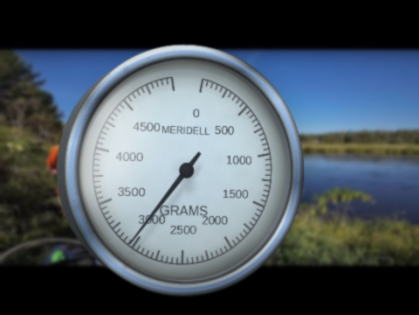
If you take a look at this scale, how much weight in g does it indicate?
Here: 3050 g
